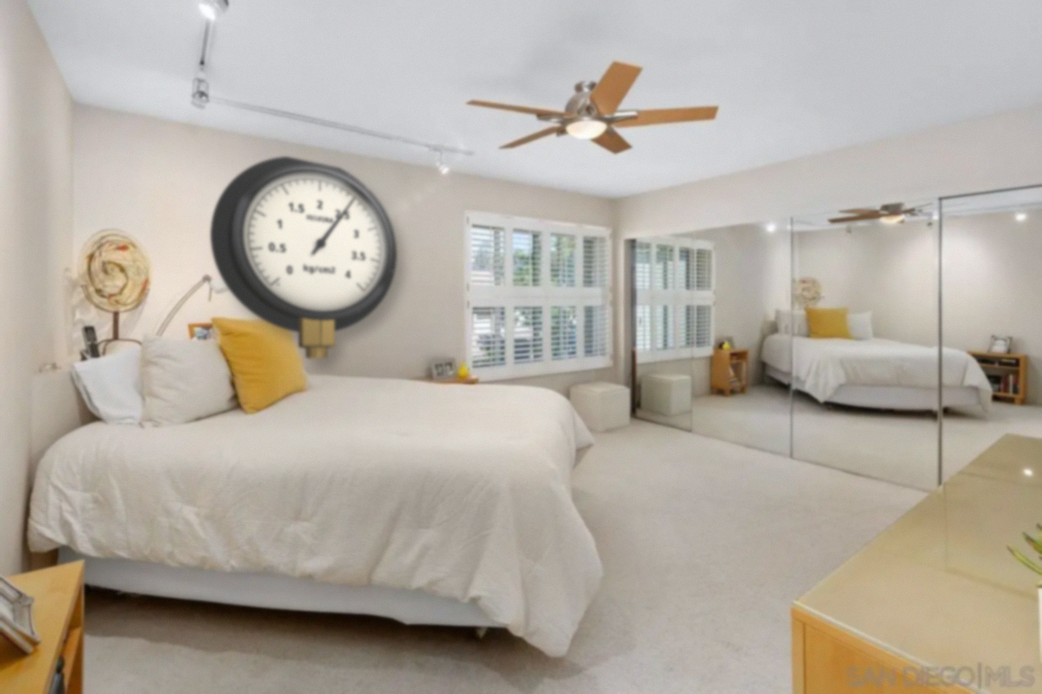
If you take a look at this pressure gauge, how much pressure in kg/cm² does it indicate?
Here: 2.5 kg/cm²
